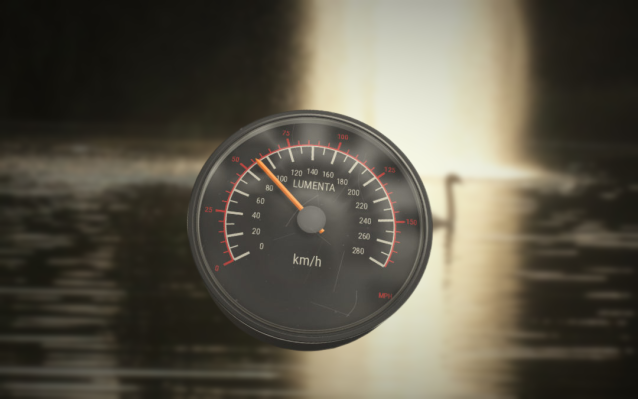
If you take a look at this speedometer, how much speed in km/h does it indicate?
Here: 90 km/h
